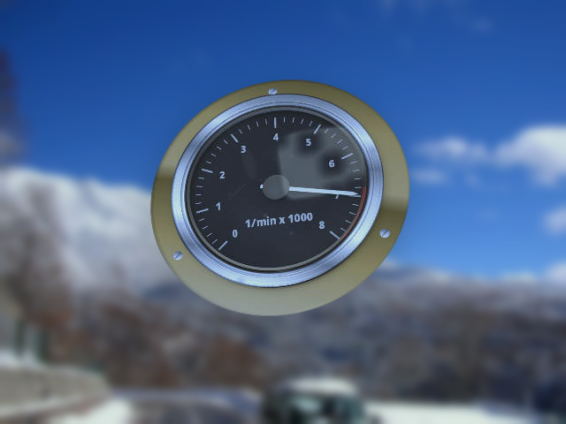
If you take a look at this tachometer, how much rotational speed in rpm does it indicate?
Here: 7000 rpm
